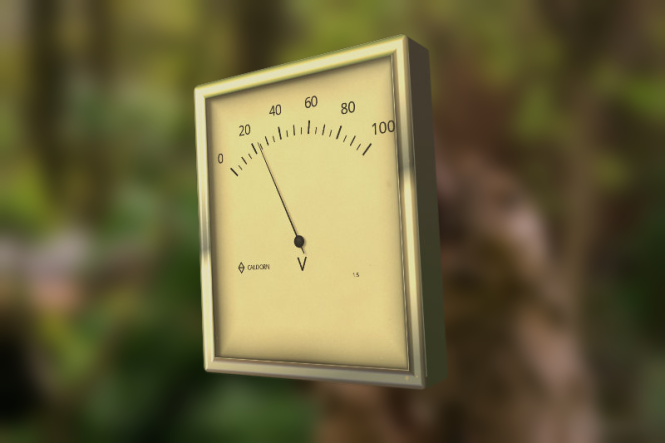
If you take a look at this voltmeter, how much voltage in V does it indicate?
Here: 25 V
